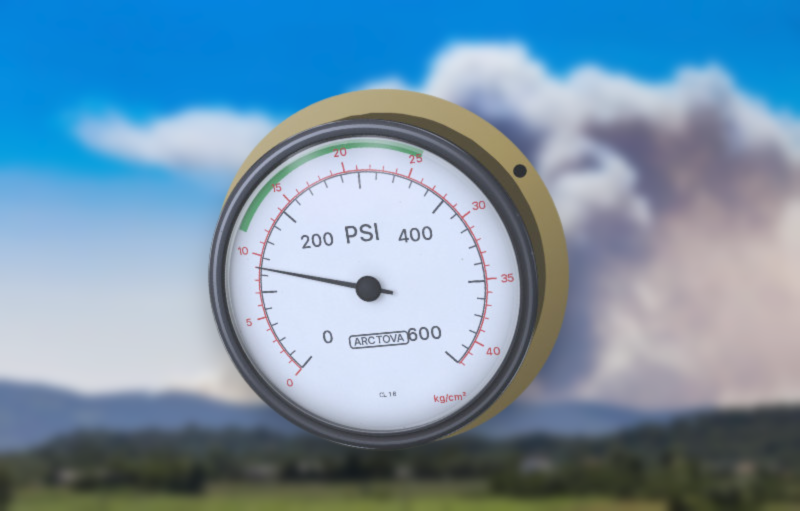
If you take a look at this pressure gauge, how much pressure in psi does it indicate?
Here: 130 psi
